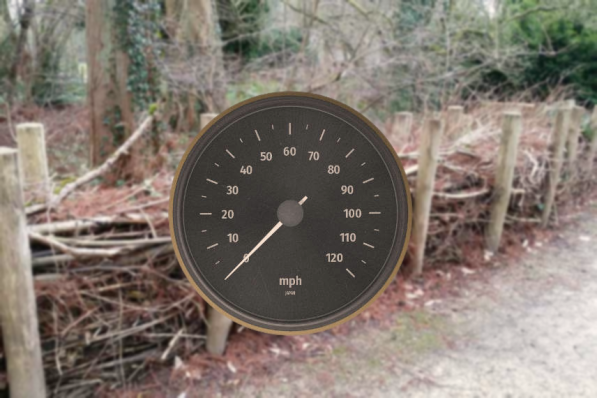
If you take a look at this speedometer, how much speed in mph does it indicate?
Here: 0 mph
